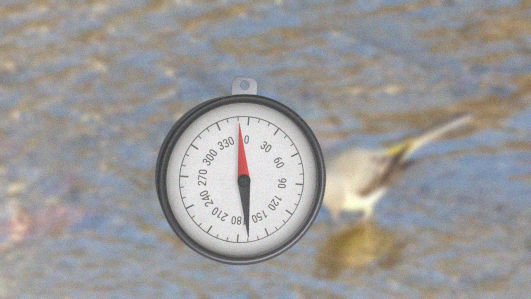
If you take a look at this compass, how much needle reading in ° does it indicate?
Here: 350 °
